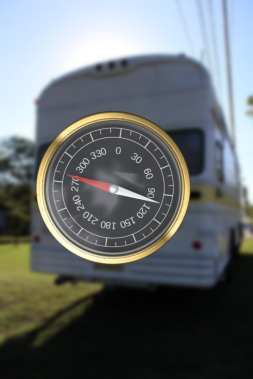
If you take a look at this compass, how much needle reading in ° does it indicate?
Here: 280 °
